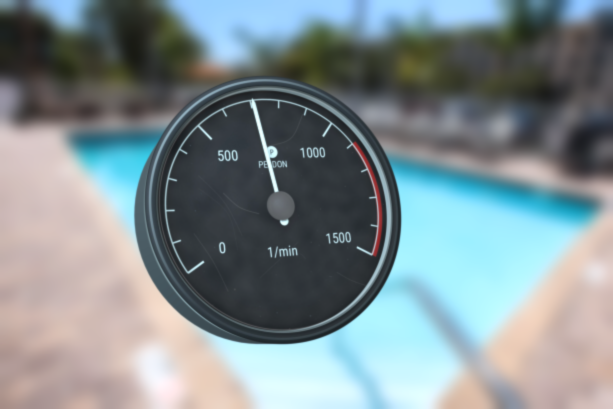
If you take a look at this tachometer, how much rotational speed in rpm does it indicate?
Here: 700 rpm
